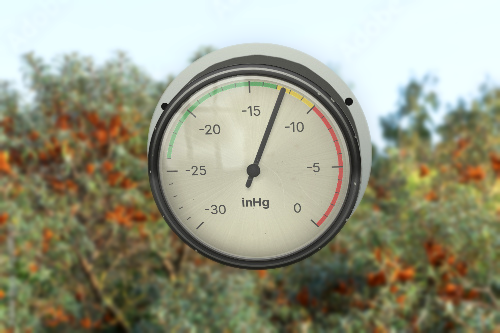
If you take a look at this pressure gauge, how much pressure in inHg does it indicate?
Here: -12.5 inHg
